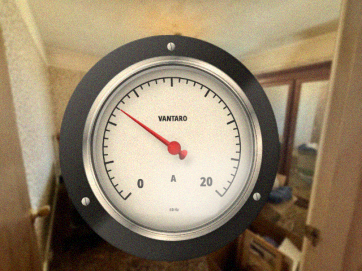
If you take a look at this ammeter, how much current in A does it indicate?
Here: 6 A
